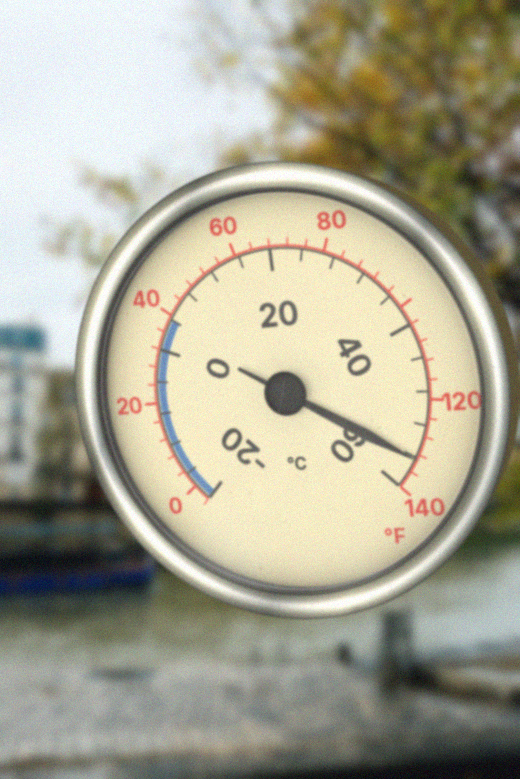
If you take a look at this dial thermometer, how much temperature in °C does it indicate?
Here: 56 °C
